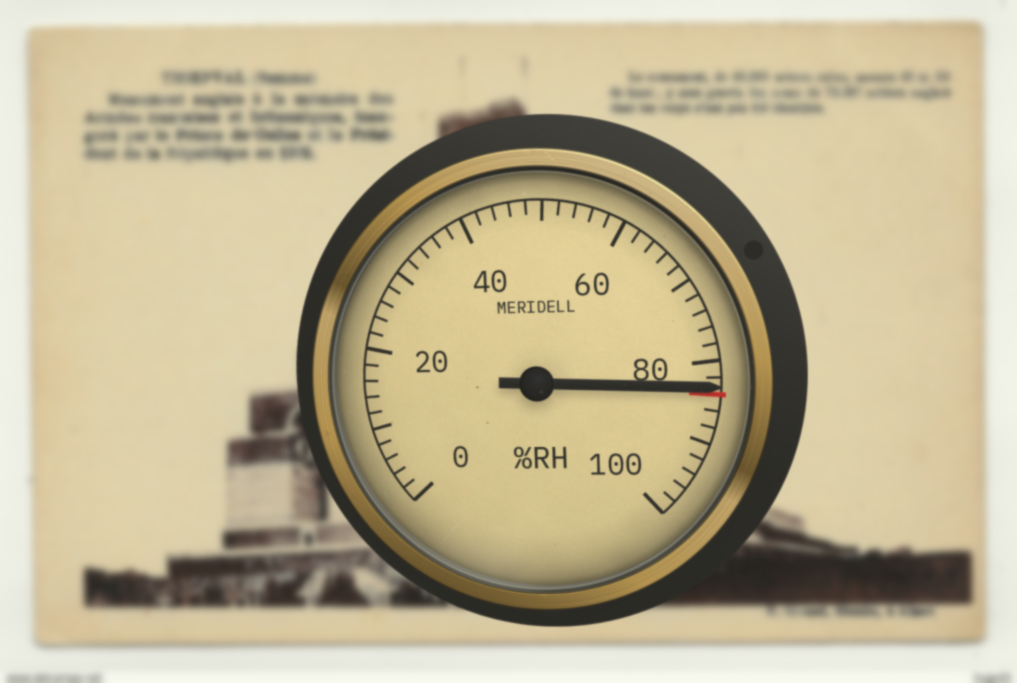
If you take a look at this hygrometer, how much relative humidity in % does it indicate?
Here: 83 %
